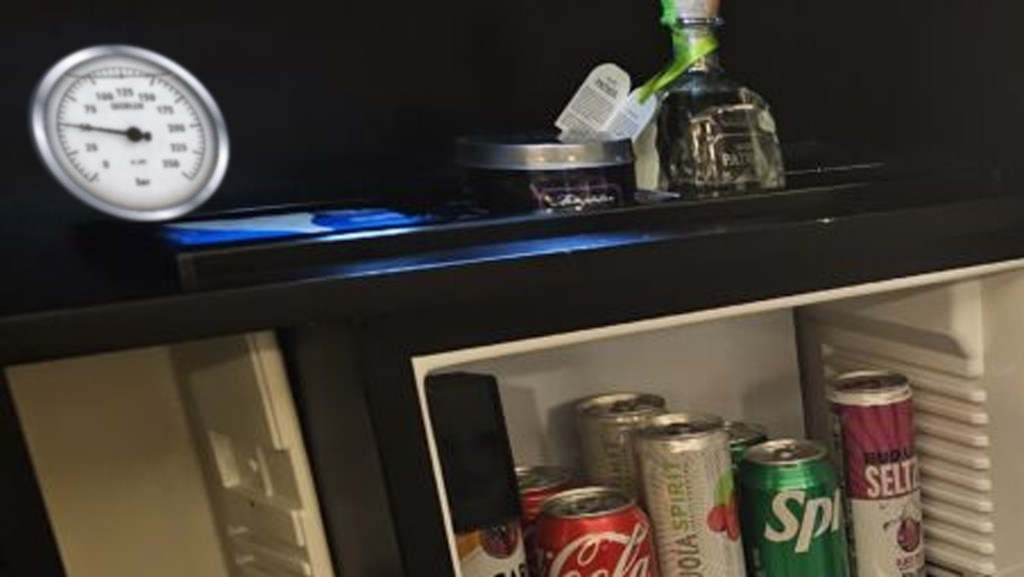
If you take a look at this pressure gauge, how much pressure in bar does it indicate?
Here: 50 bar
